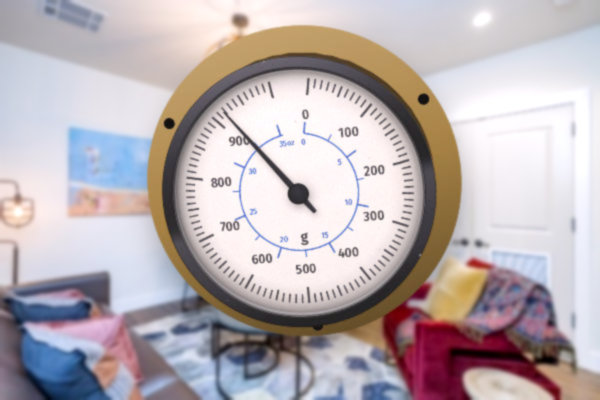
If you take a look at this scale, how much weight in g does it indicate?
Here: 920 g
